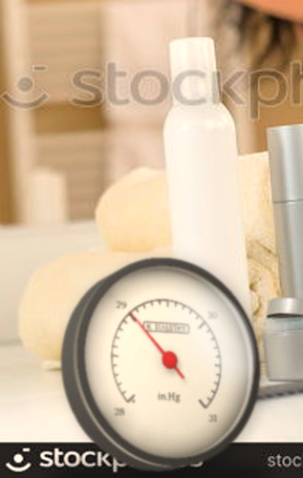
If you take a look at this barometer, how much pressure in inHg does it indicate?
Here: 29 inHg
